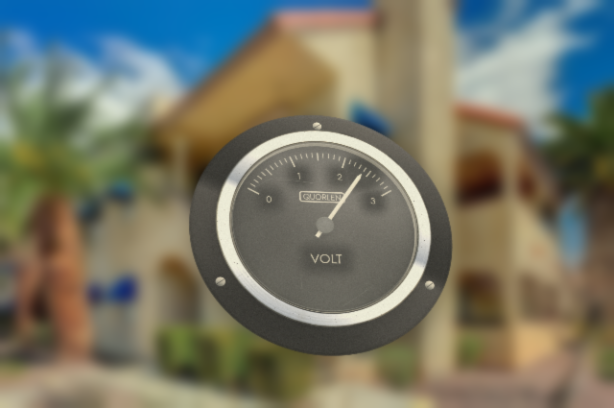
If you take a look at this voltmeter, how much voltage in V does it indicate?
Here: 2.4 V
